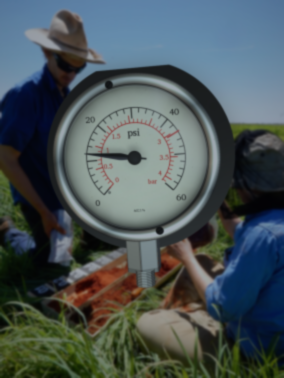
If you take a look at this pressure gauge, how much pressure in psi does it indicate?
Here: 12 psi
